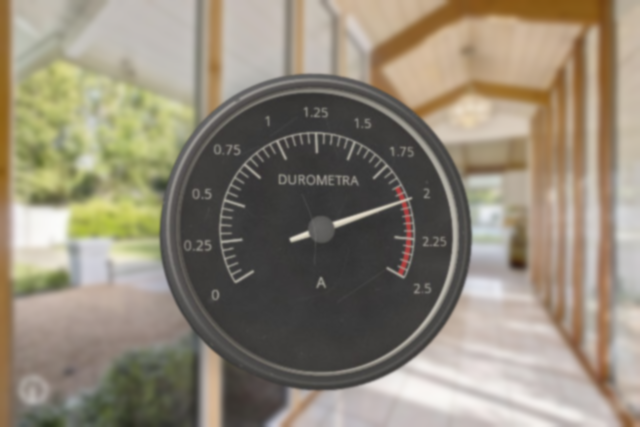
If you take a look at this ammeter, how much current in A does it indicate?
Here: 2 A
